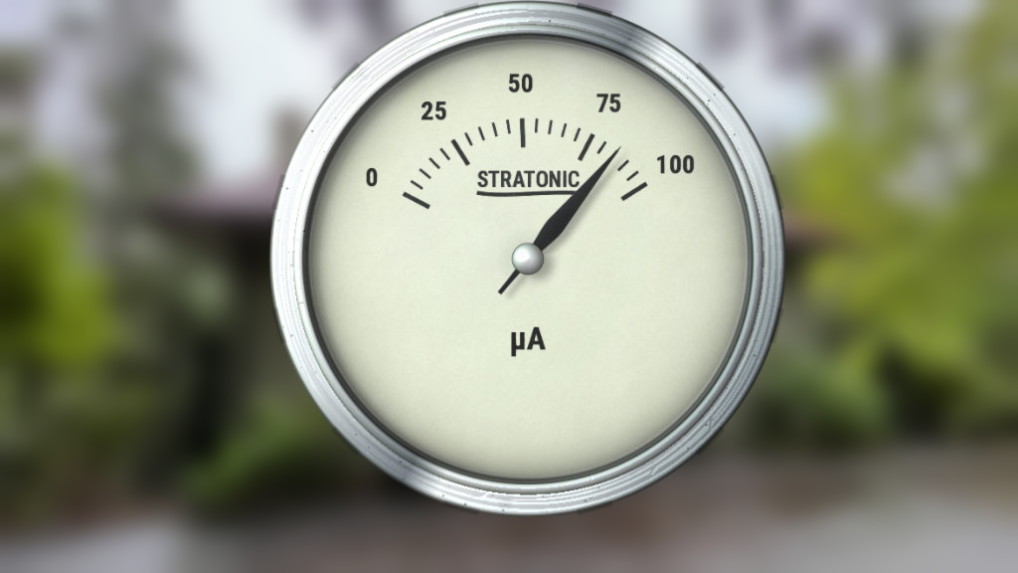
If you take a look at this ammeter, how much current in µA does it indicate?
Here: 85 µA
